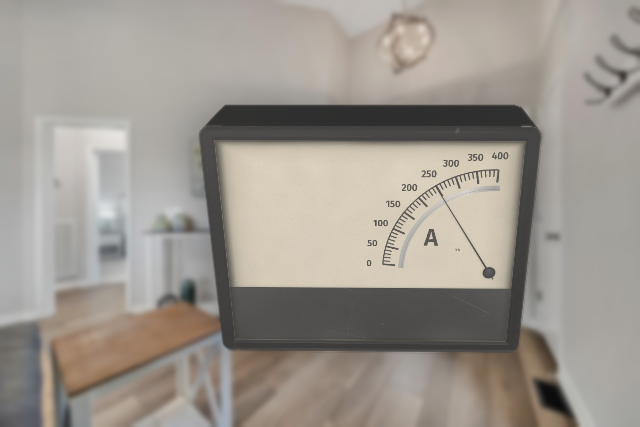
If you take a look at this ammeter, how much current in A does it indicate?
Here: 250 A
